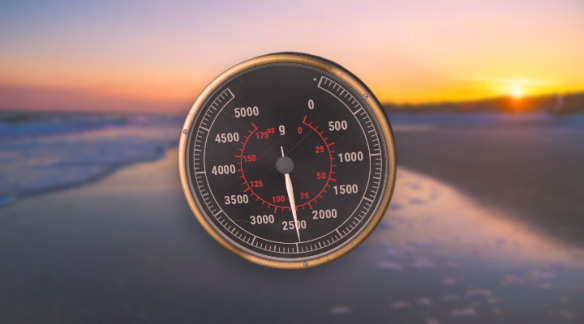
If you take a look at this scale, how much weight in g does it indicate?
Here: 2450 g
